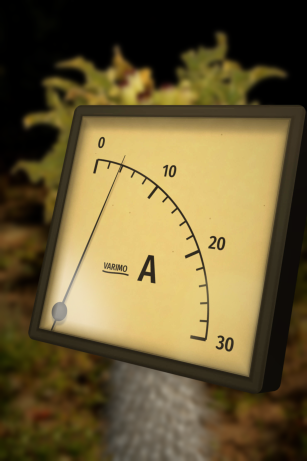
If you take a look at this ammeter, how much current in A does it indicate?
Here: 4 A
